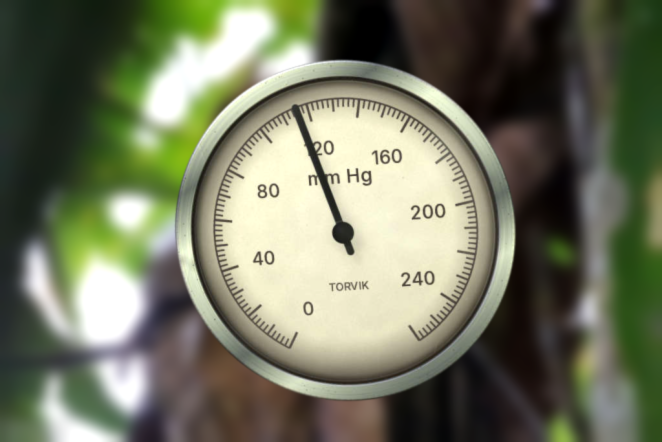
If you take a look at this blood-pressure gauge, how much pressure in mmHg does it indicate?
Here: 116 mmHg
